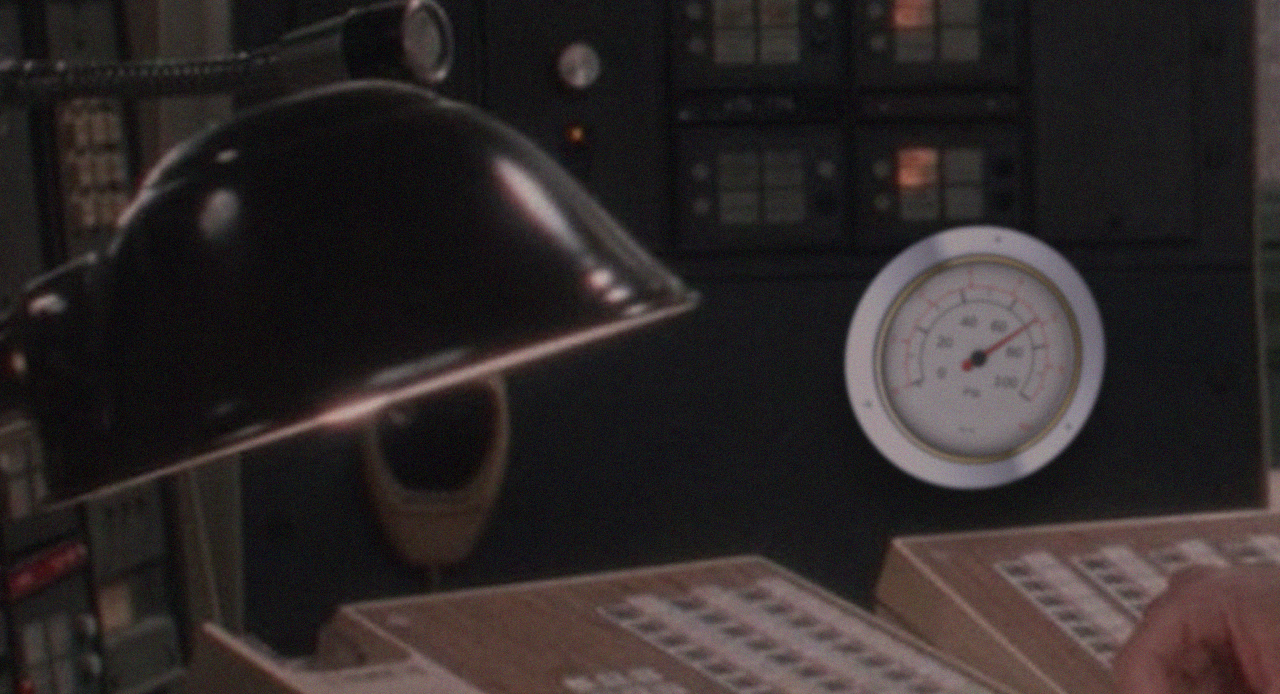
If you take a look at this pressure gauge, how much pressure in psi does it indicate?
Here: 70 psi
